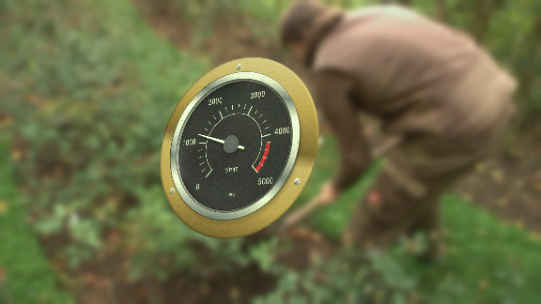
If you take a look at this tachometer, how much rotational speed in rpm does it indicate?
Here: 1200 rpm
